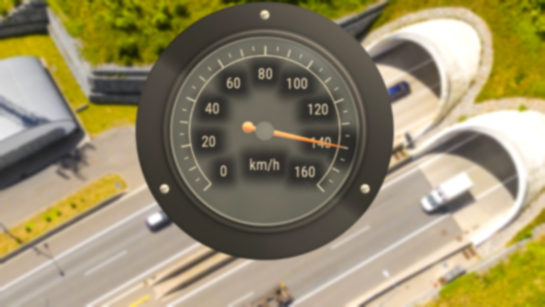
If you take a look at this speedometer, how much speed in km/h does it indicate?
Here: 140 km/h
